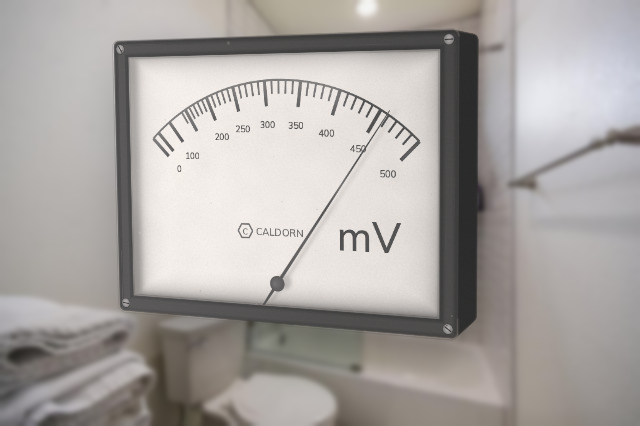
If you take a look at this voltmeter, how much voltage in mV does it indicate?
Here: 460 mV
